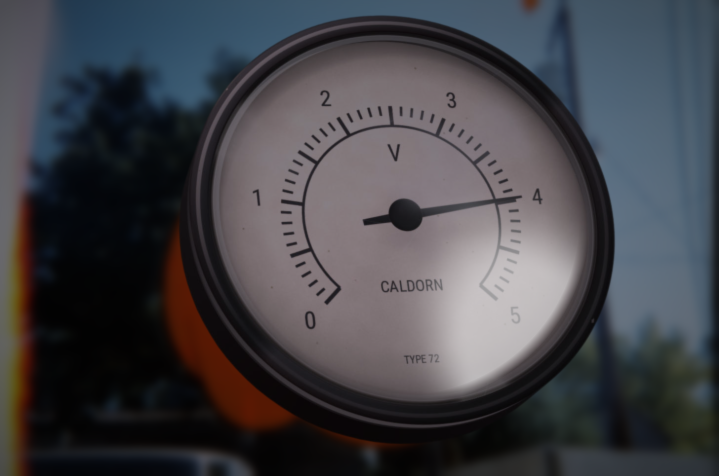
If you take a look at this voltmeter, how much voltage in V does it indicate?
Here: 4 V
